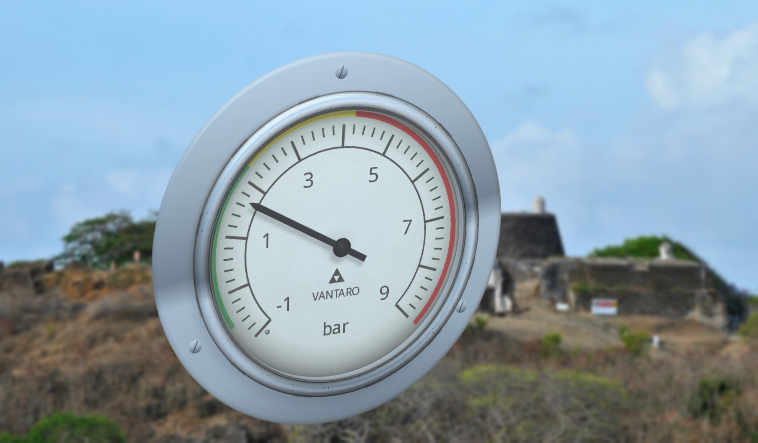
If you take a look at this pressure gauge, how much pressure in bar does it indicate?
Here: 1.7 bar
